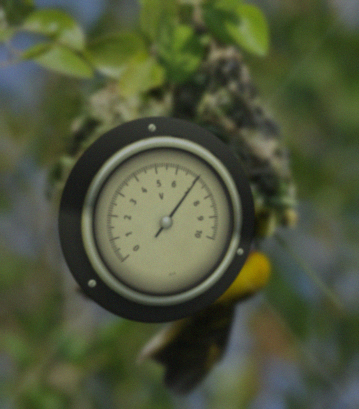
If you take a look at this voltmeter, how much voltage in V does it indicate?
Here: 7 V
